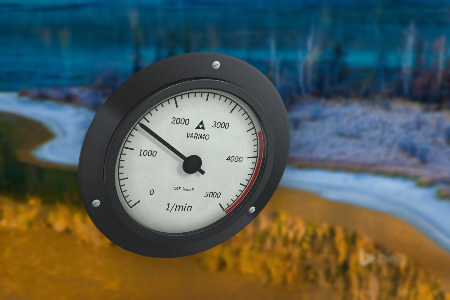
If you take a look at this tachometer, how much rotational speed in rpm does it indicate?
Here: 1400 rpm
